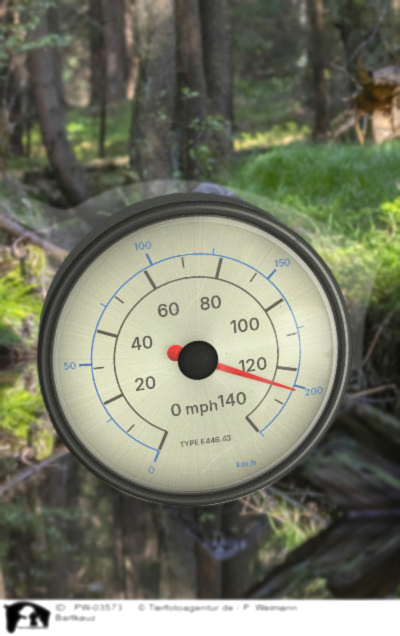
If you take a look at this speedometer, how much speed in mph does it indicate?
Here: 125 mph
